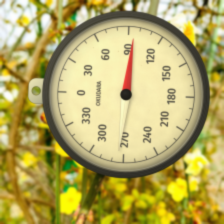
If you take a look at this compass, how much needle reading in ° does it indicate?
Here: 95 °
